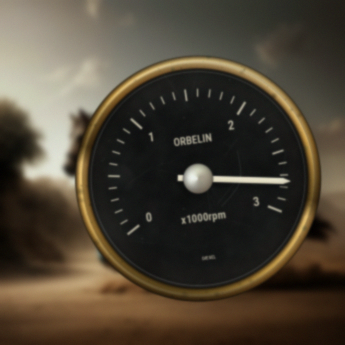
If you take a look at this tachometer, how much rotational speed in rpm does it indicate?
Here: 2750 rpm
